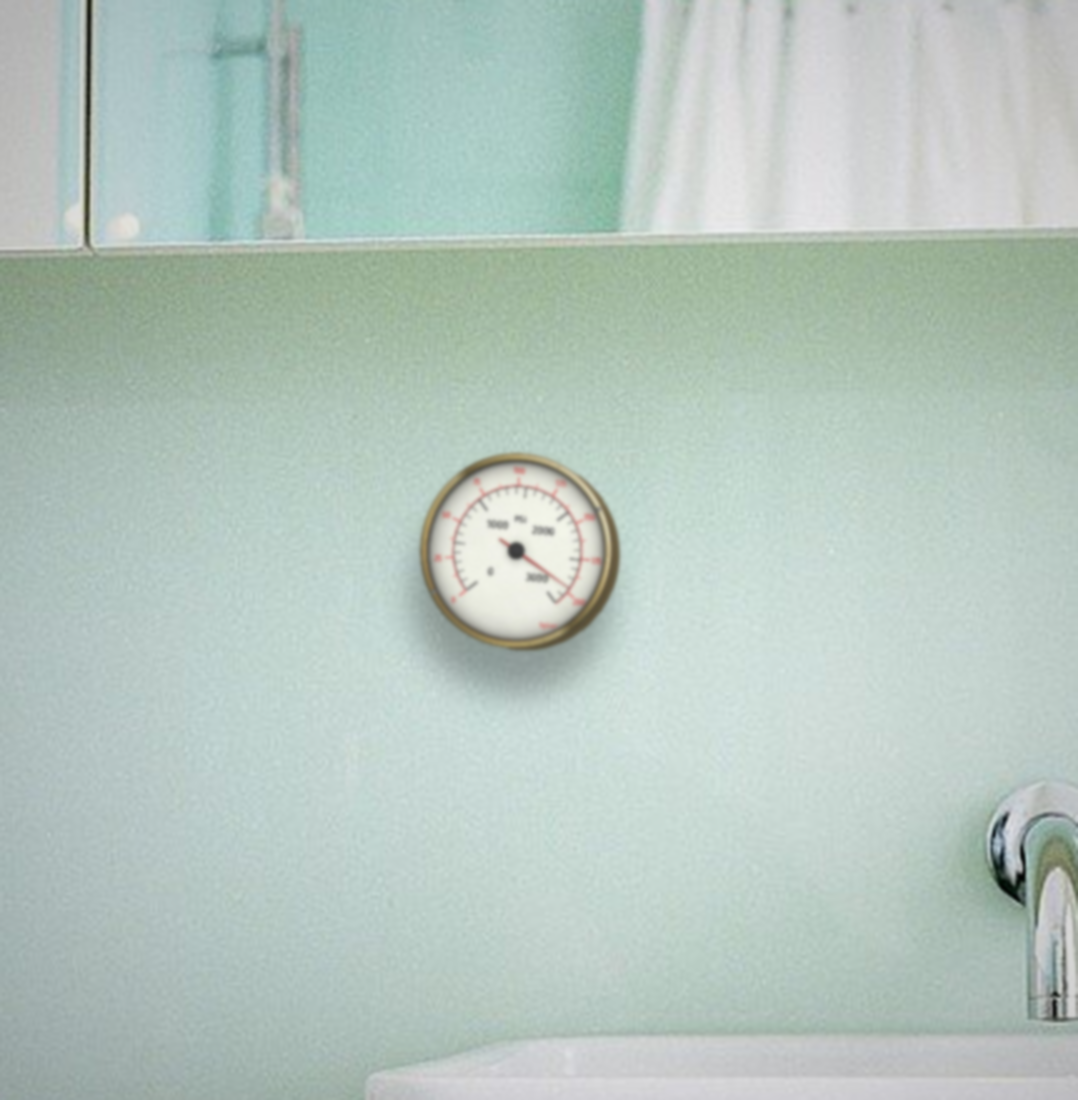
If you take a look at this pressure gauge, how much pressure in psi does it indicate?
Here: 2800 psi
